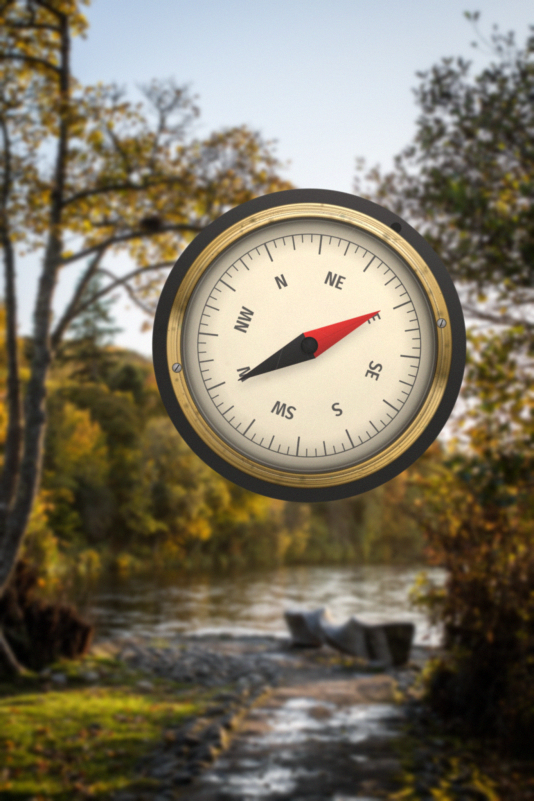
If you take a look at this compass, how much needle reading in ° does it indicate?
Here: 87.5 °
